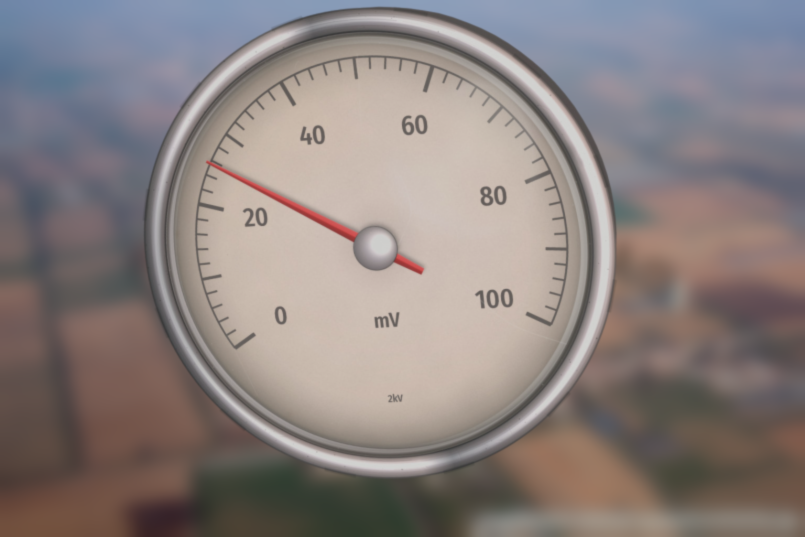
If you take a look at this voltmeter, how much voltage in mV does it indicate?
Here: 26 mV
